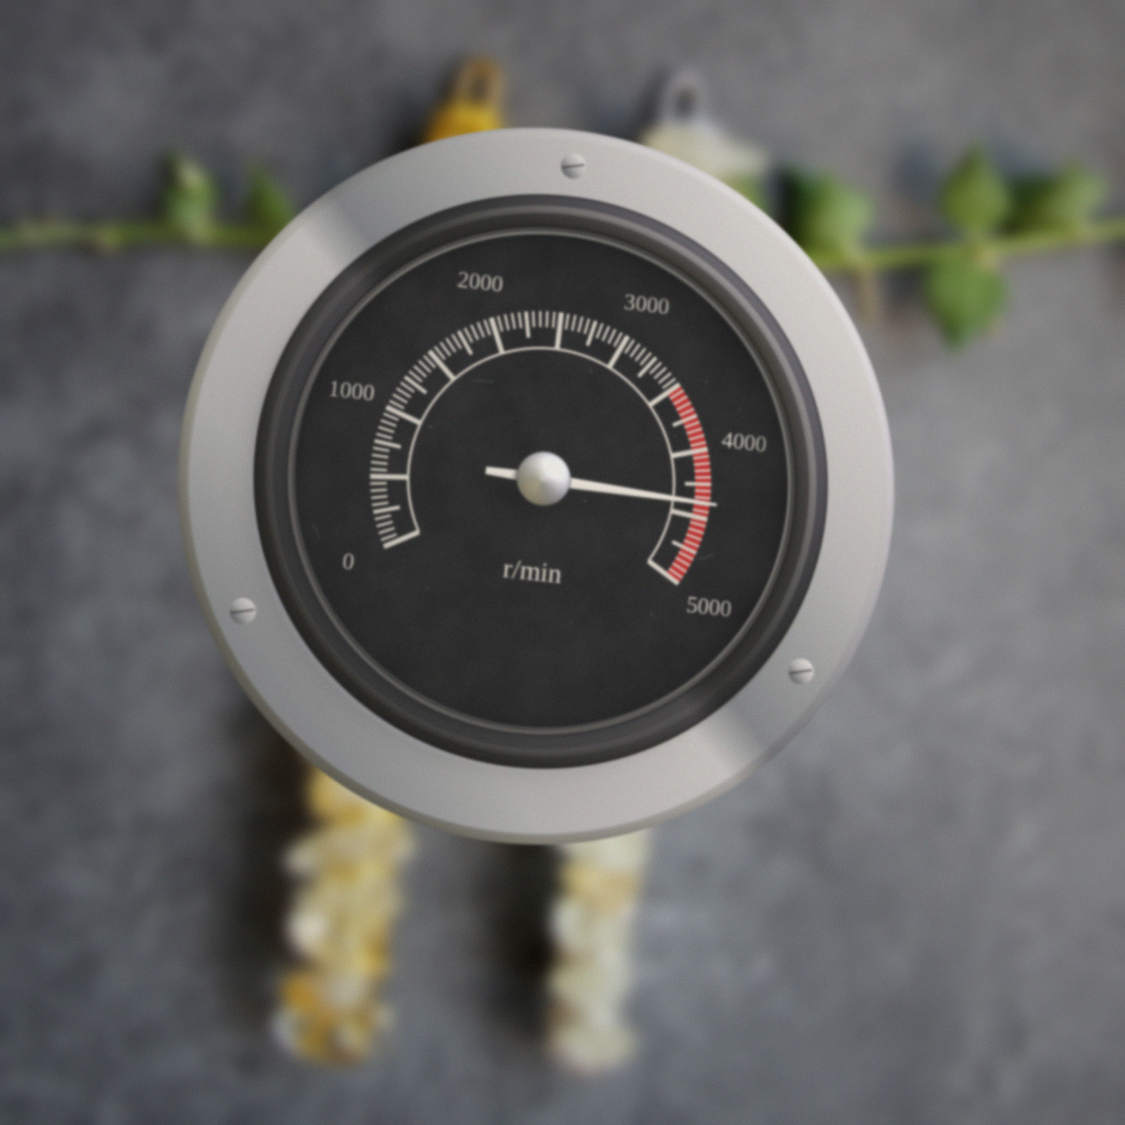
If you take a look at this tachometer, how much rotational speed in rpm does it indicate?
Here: 4400 rpm
